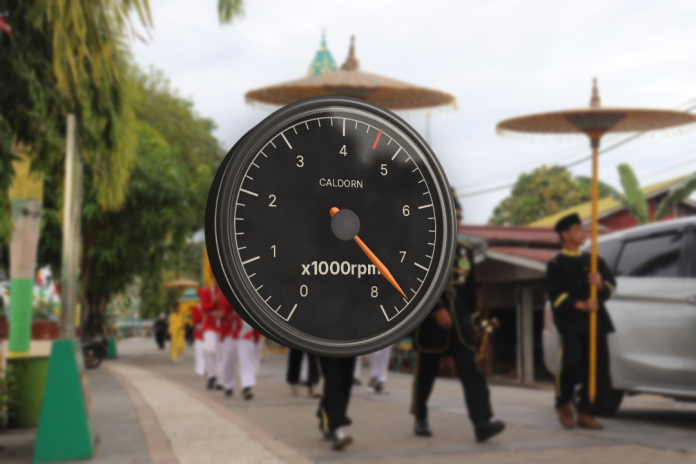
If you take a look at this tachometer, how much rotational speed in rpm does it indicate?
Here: 7600 rpm
